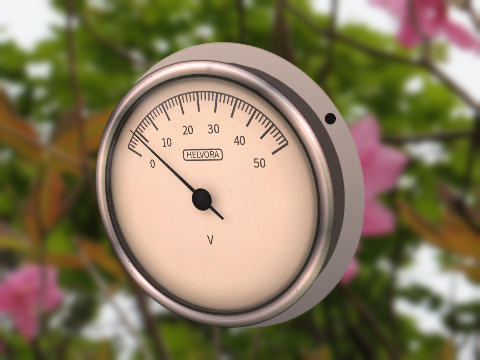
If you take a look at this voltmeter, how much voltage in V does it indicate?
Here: 5 V
